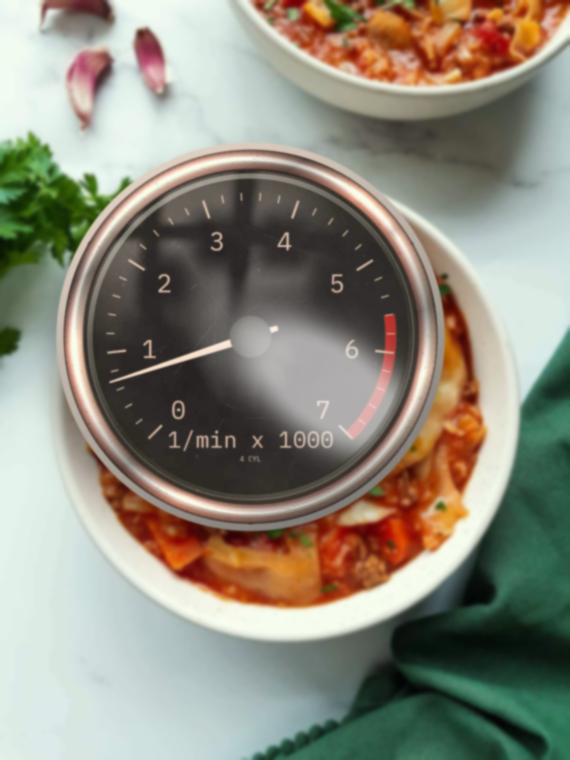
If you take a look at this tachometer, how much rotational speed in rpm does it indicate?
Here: 700 rpm
